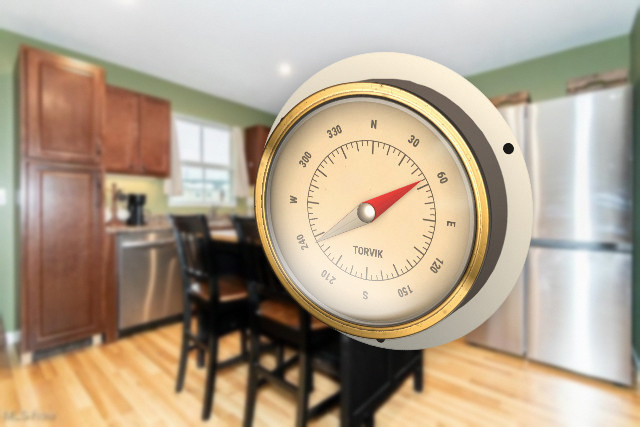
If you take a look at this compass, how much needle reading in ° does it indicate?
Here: 55 °
